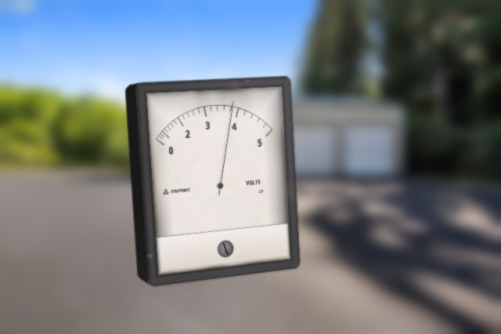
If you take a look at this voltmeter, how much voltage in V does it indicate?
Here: 3.8 V
